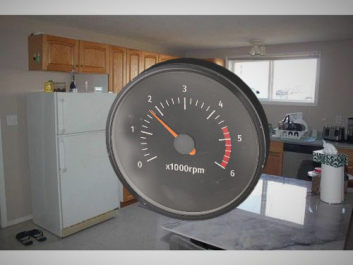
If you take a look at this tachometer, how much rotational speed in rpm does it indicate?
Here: 1800 rpm
